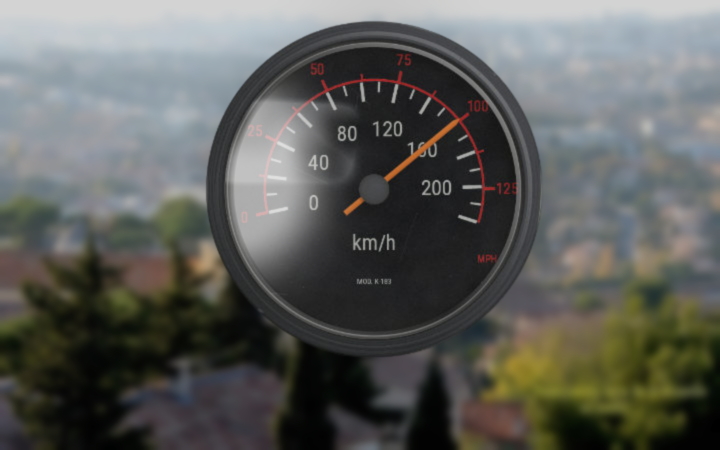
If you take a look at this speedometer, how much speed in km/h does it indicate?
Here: 160 km/h
